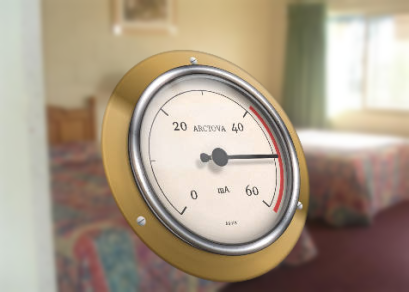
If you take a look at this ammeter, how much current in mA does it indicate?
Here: 50 mA
